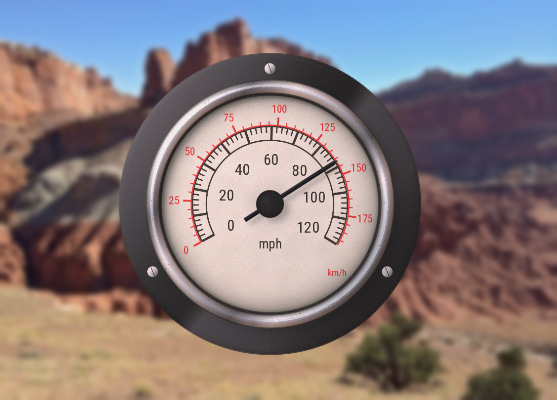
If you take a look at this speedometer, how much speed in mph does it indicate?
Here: 88 mph
